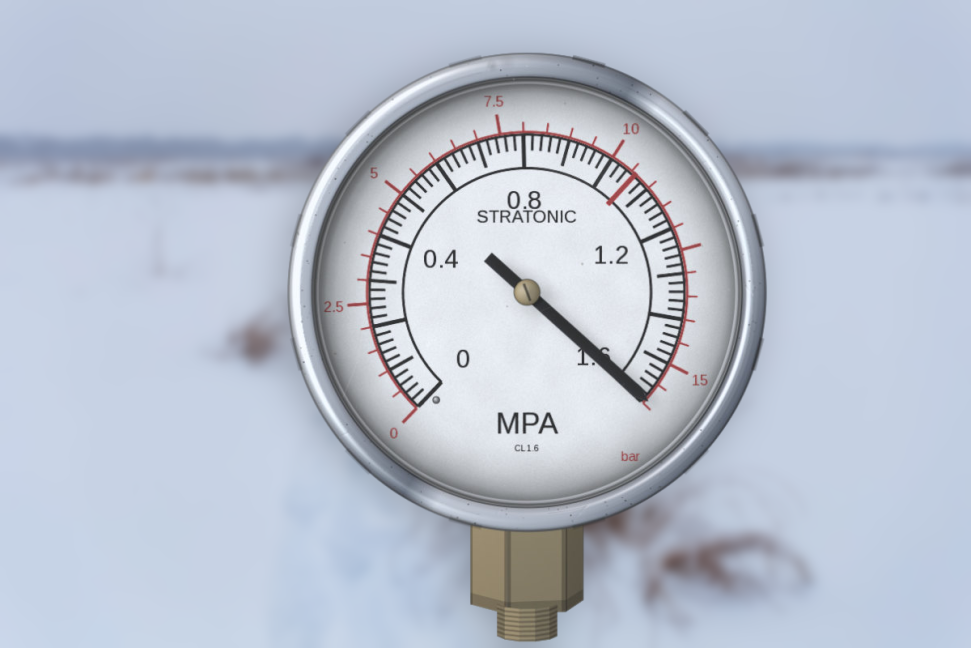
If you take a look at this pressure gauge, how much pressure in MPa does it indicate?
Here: 1.59 MPa
